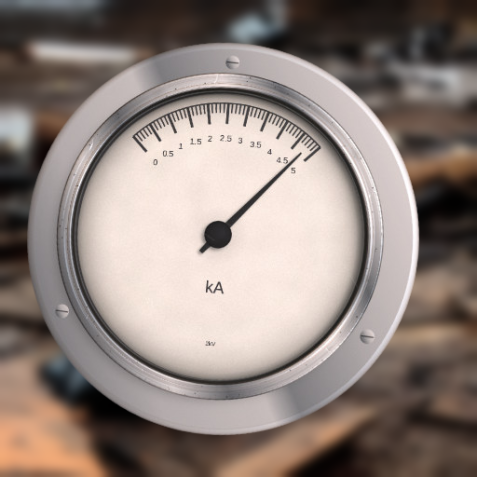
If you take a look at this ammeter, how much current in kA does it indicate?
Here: 4.8 kA
